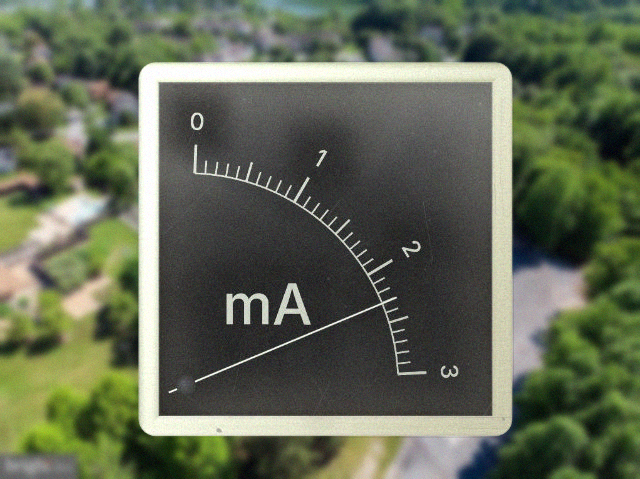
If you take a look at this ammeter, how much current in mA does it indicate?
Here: 2.3 mA
